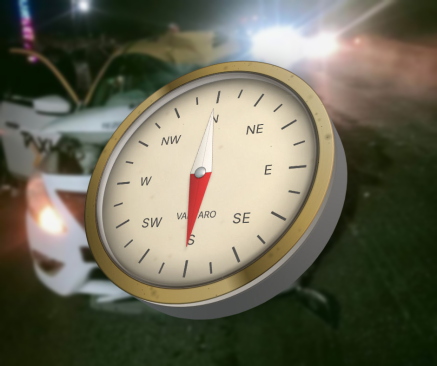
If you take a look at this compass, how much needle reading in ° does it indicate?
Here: 180 °
